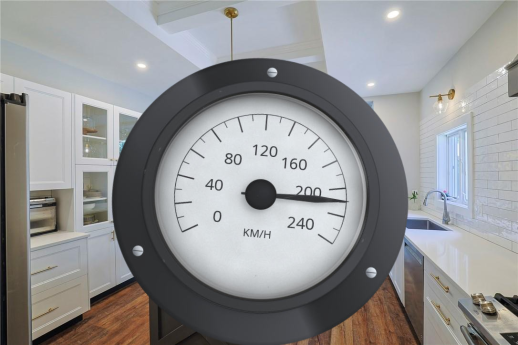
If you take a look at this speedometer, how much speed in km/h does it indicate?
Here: 210 km/h
